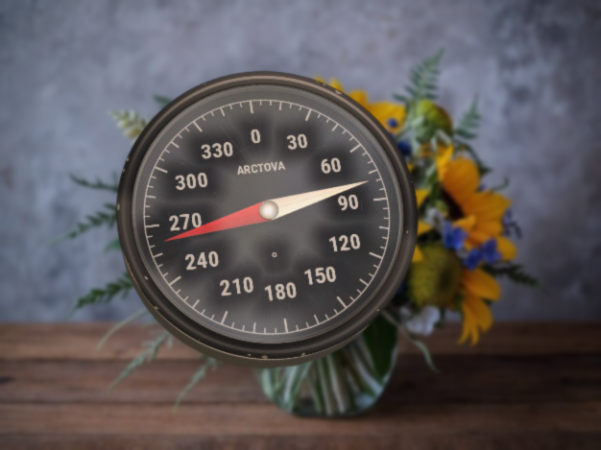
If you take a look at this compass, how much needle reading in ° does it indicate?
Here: 260 °
